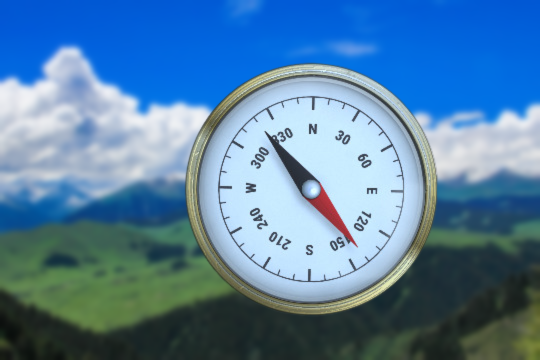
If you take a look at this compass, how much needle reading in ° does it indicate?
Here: 140 °
